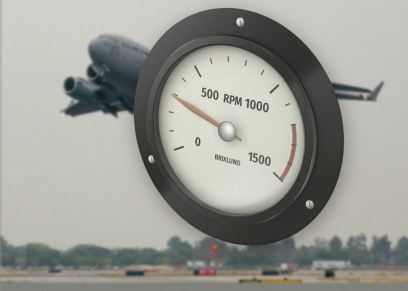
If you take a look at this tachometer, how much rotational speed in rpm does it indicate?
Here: 300 rpm
